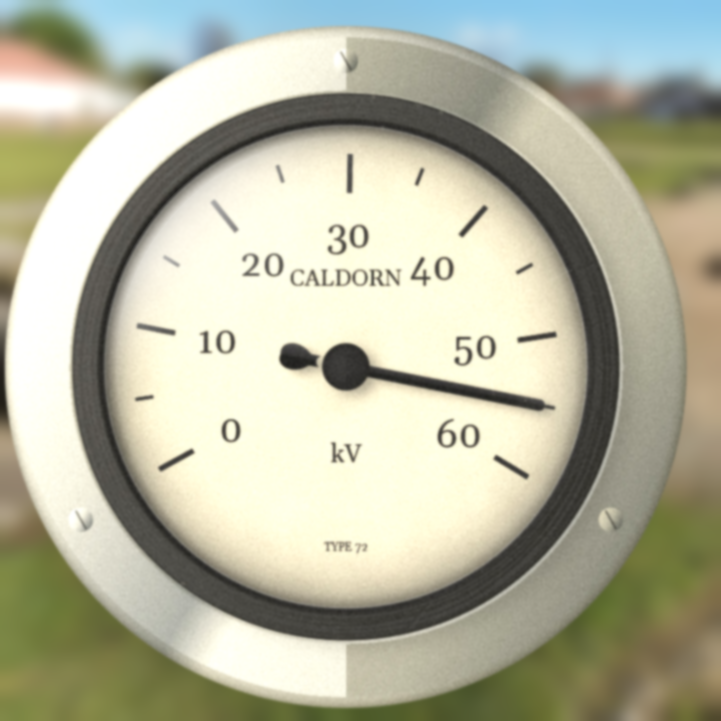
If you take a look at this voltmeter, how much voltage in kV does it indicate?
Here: 55 kV
